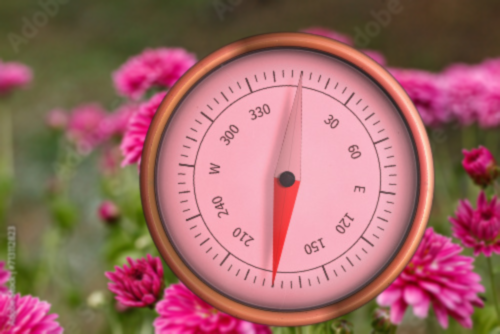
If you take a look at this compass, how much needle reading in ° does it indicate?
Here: 180 °
